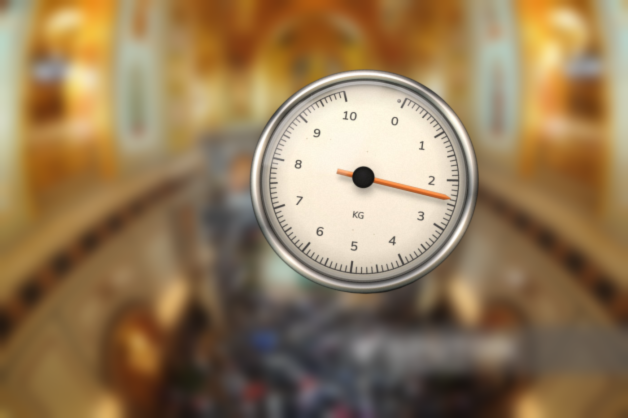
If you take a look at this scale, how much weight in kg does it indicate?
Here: 2.4 kg
